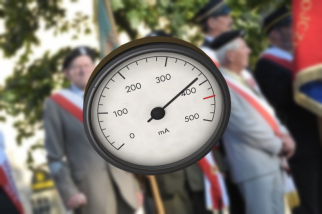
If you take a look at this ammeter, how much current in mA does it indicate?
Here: 380 mA
